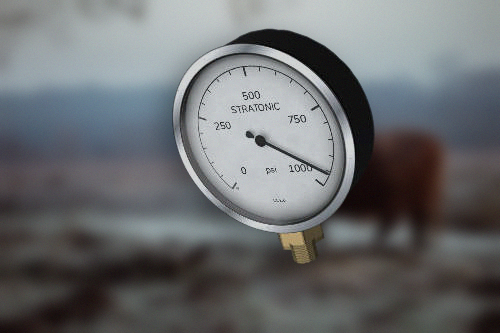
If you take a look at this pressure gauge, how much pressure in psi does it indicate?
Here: 950 psi
